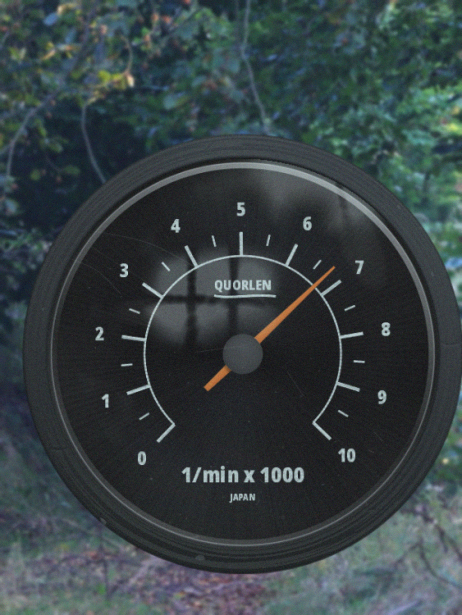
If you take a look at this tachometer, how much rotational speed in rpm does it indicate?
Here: 6750 rpm
